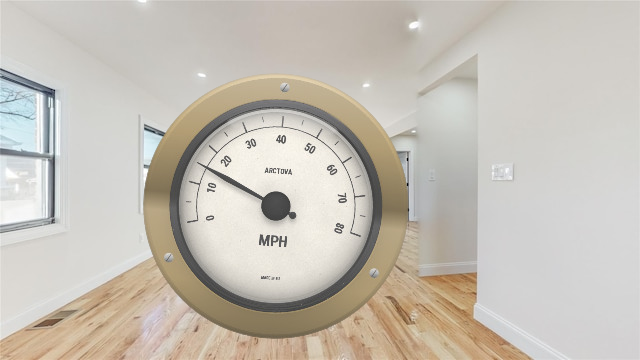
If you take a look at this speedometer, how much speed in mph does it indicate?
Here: 15 mph
